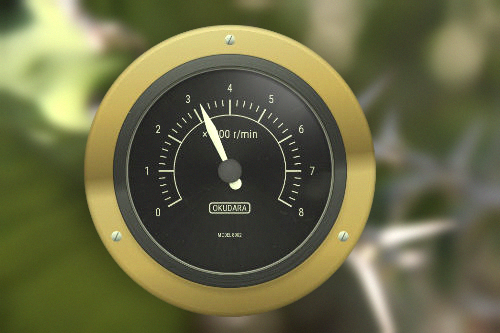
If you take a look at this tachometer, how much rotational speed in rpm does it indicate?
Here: 3200 rpm
